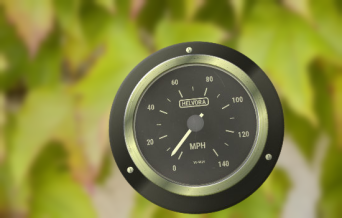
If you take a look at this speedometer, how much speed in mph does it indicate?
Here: 5 mph
